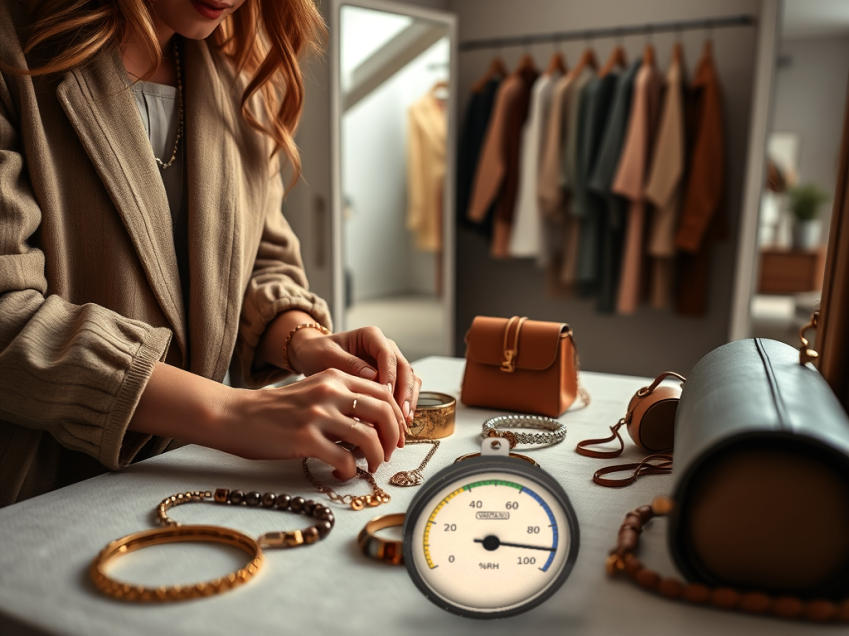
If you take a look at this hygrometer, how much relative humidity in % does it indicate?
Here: 90 %
